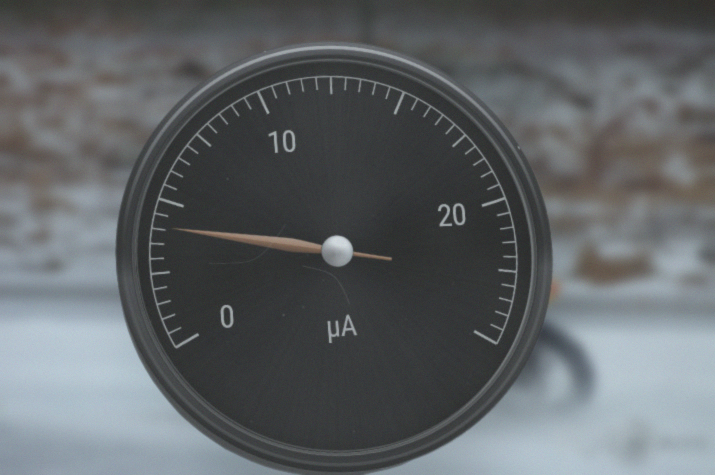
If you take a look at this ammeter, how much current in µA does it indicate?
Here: 4 µA
